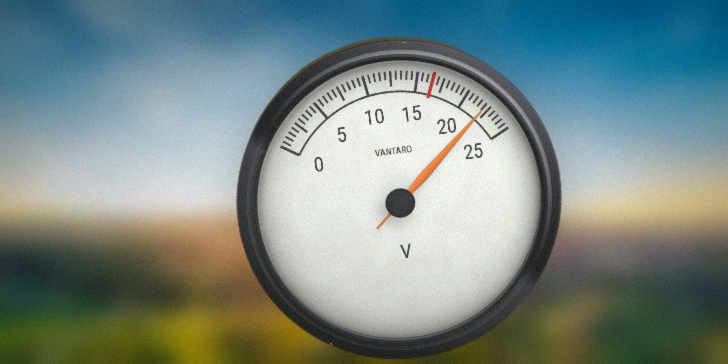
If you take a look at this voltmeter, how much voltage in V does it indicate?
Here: 22 V
